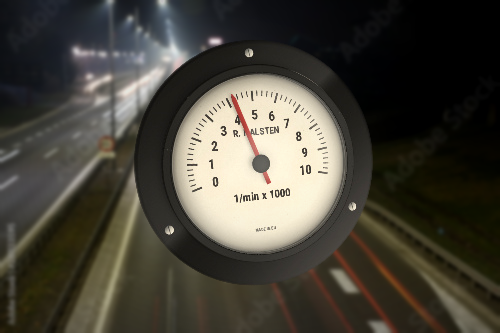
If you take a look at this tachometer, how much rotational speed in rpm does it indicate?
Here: 4200 rpm
